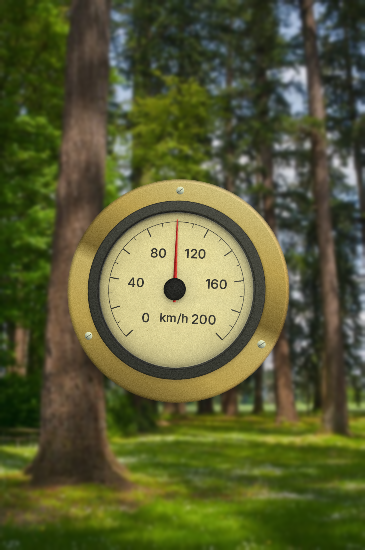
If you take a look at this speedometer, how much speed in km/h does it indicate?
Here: 100 km/h
